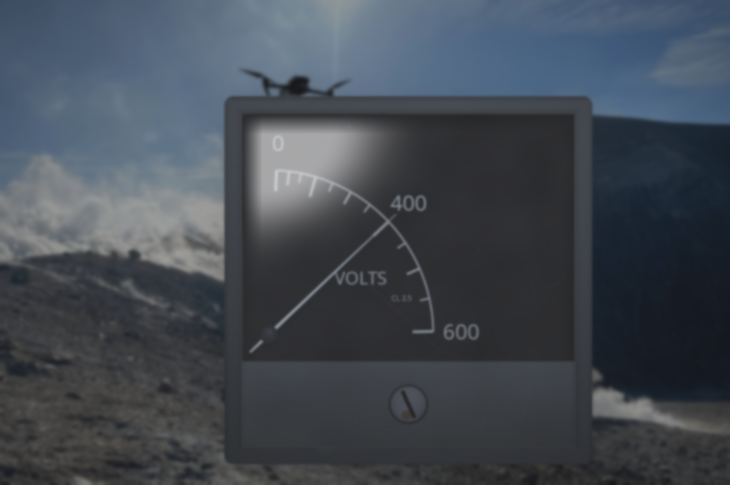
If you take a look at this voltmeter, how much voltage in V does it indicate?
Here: 400 V
